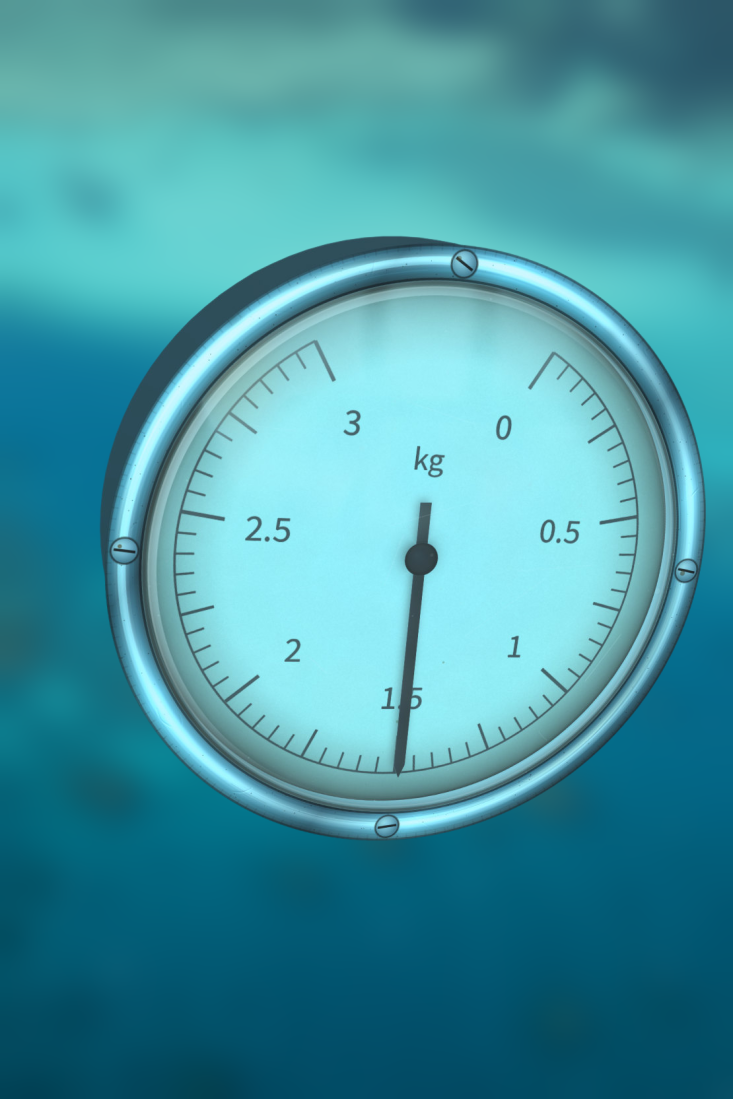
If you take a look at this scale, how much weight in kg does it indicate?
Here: 1.5 kg
